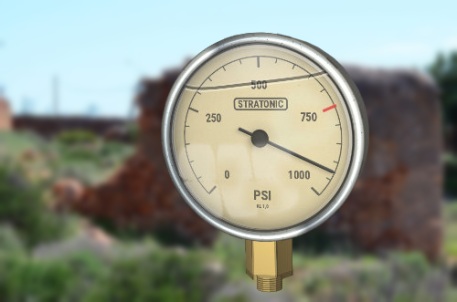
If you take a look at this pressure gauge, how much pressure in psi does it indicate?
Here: 925 psi
